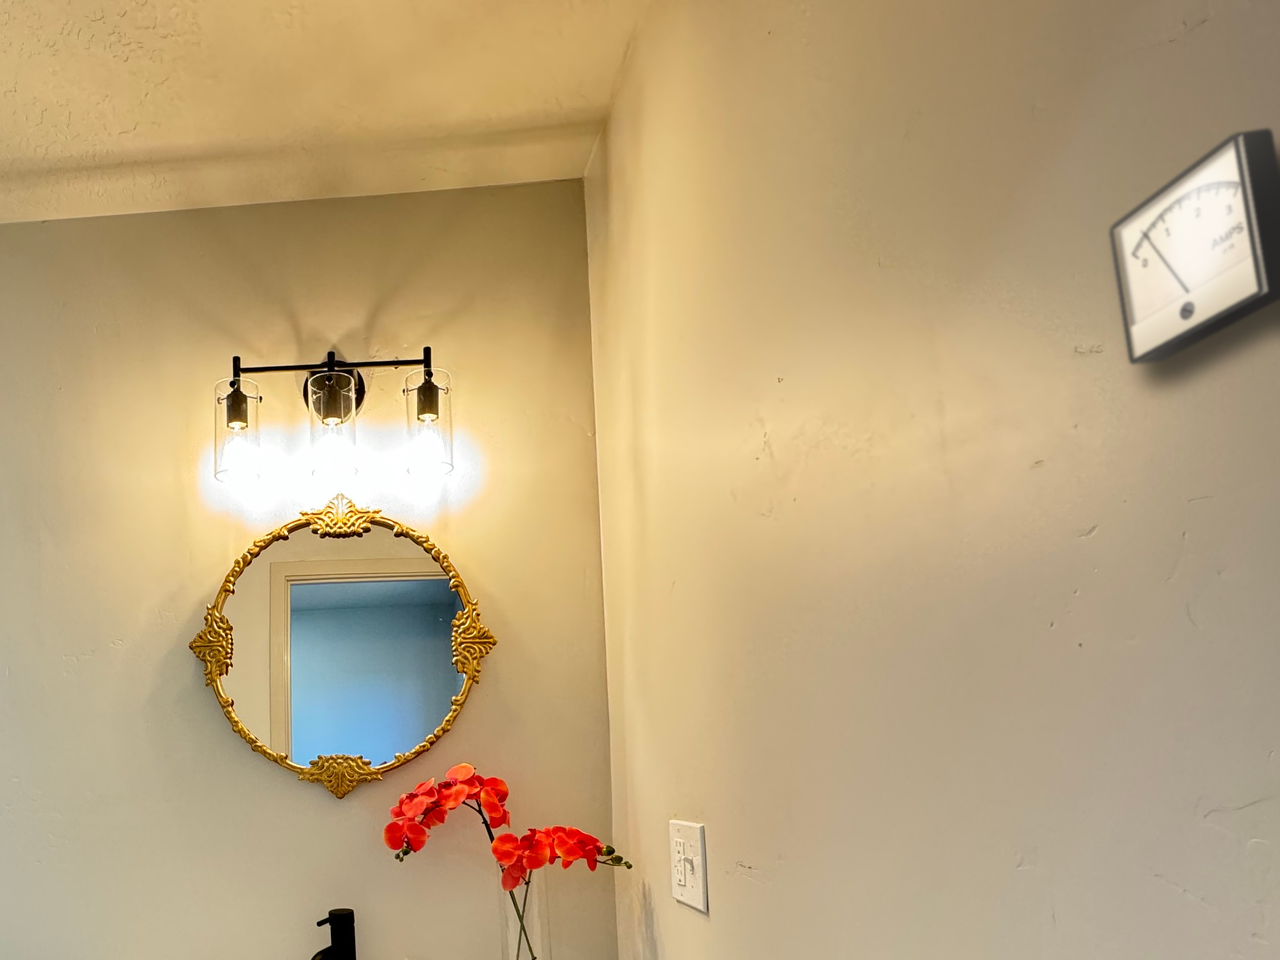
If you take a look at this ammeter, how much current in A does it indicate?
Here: 0.5 A
